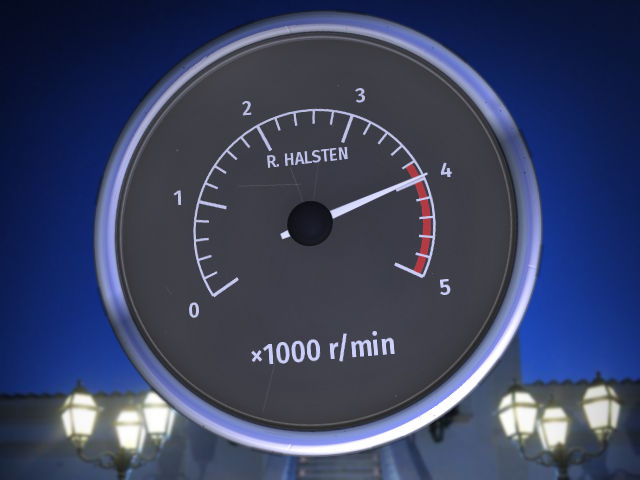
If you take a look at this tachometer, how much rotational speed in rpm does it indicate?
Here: 4000 rpm
